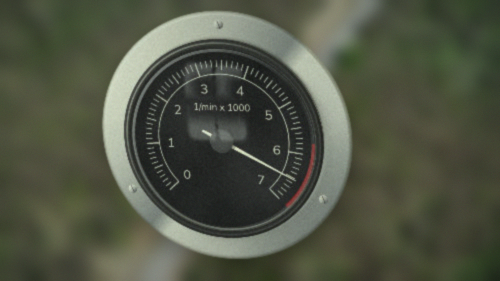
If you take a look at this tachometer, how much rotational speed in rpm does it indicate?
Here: 6500 rpm
